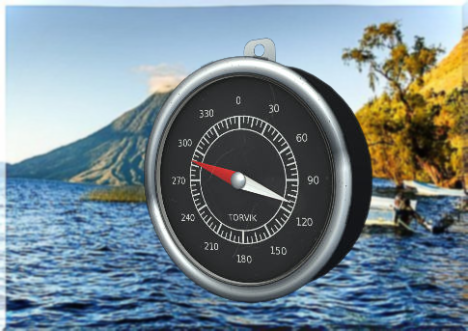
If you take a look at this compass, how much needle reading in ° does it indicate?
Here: 290 °
